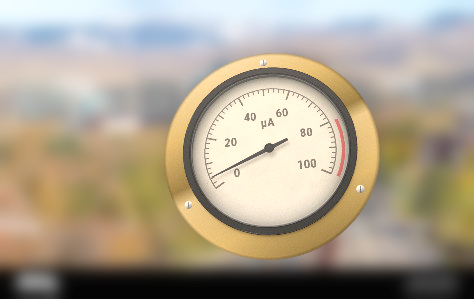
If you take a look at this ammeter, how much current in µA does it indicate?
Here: 4 µA
